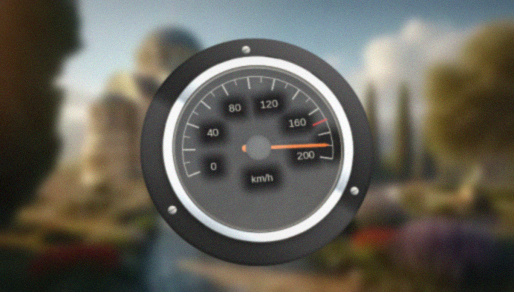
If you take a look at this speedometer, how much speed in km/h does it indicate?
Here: 190 km/h
